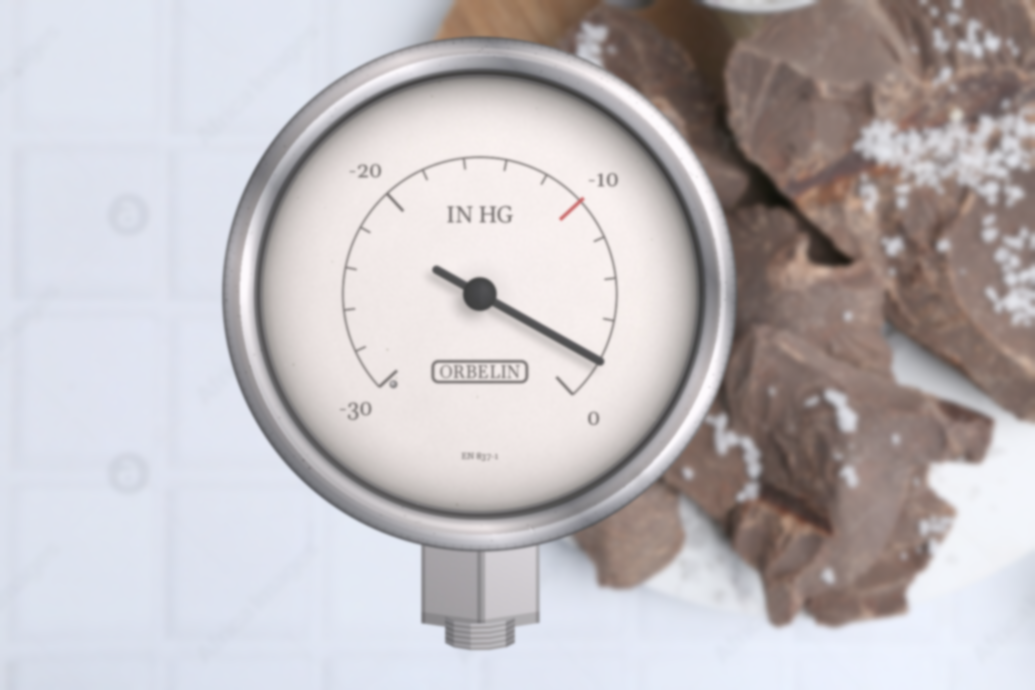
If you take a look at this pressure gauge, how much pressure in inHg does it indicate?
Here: -2 inHg
